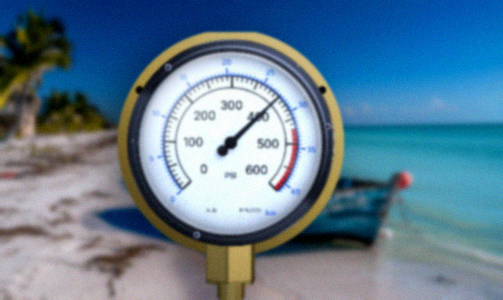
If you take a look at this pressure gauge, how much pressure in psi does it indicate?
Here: 400 psi
